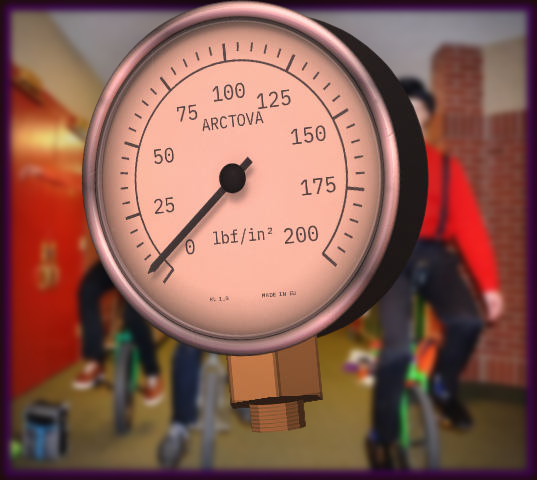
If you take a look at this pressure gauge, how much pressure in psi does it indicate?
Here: 5 psi
